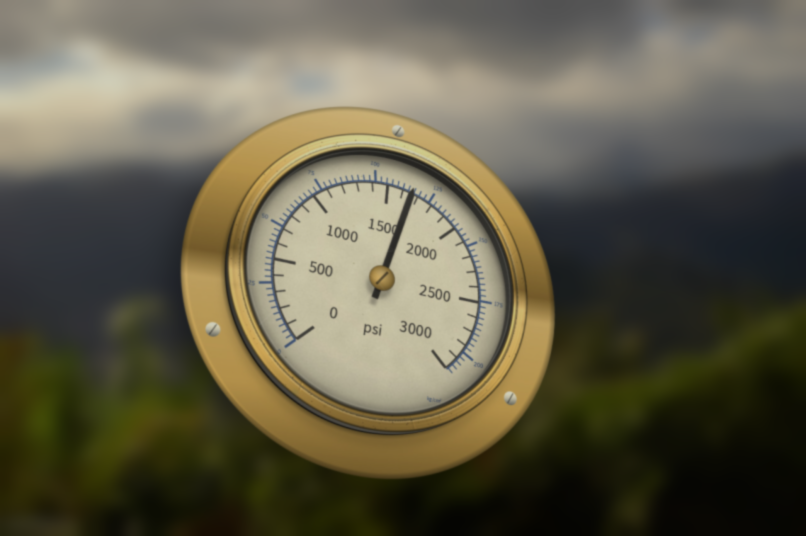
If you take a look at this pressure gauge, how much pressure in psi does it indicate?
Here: 1650 psi
